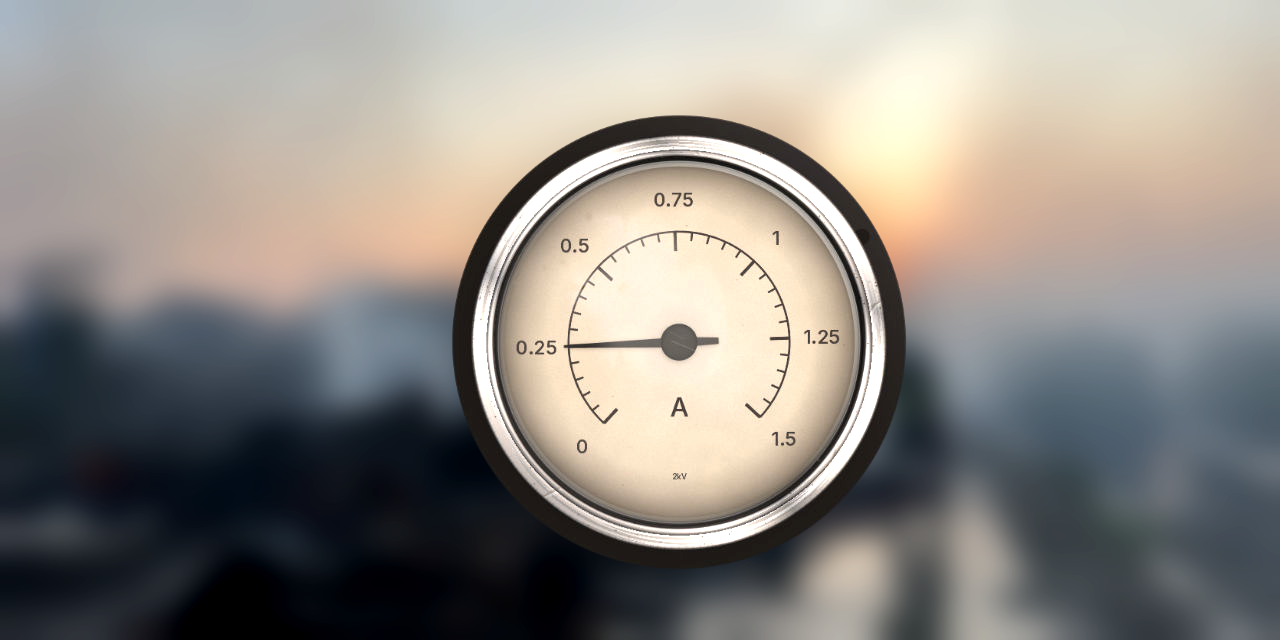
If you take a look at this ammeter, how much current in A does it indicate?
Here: 0.25 A
